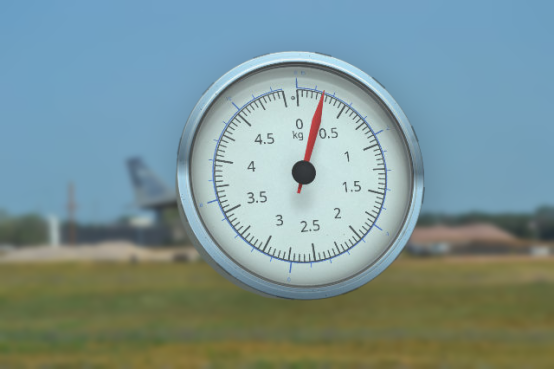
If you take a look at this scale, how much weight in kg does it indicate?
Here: 0.25 kg
